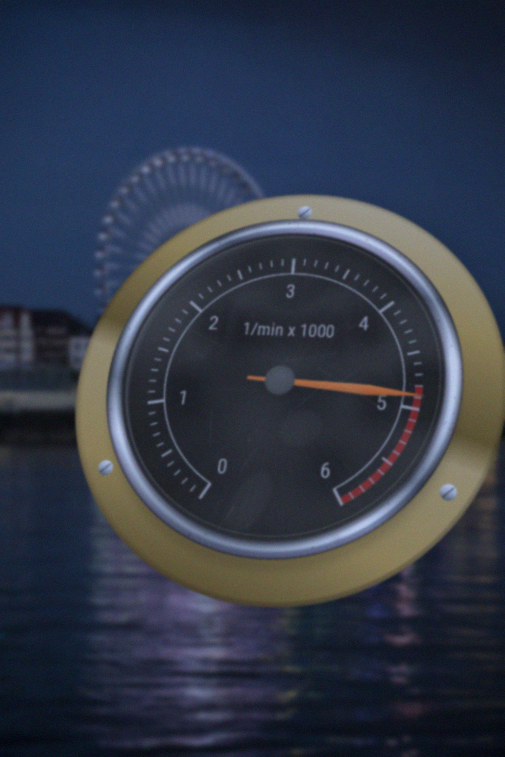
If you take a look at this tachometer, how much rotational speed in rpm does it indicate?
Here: 4900 rpm
